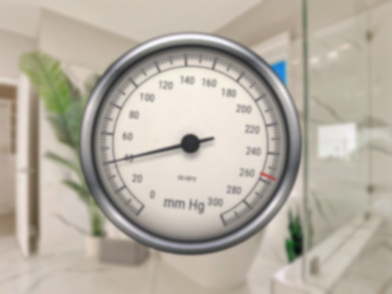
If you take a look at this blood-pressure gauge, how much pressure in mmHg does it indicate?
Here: 40 mmHg
